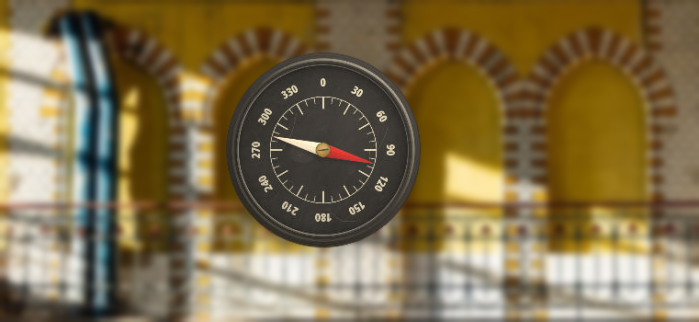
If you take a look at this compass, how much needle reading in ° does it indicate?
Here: 105 °
